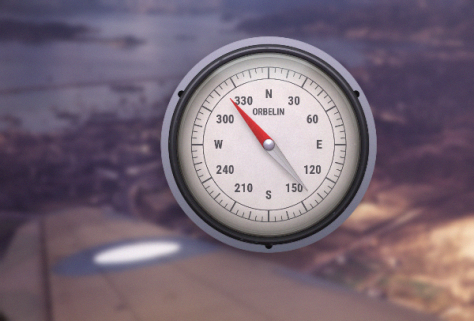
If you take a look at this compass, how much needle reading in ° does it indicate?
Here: 320 °
